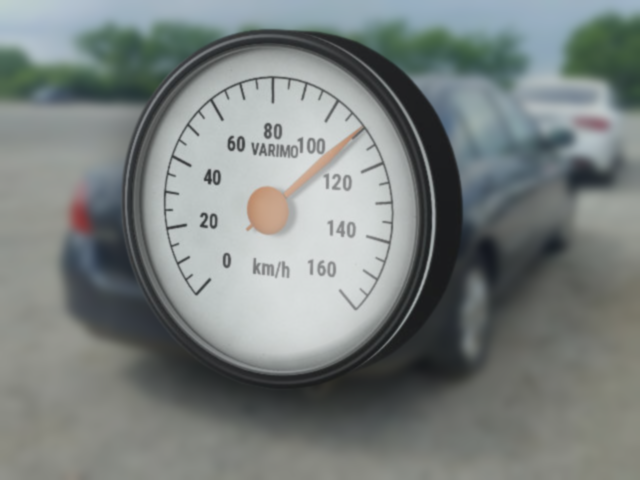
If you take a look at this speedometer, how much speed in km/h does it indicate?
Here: 110 km/h
